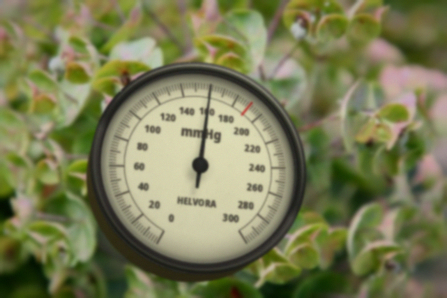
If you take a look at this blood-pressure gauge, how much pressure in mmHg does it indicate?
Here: 160 mmHg
